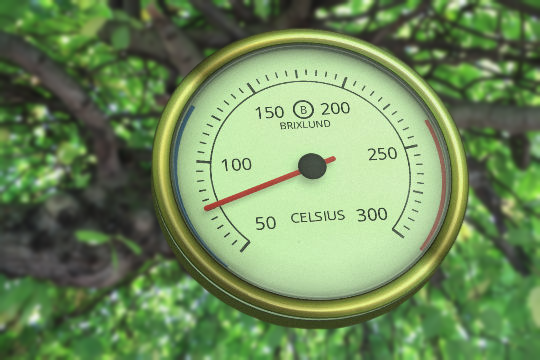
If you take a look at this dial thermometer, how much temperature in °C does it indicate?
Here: 75 °C
